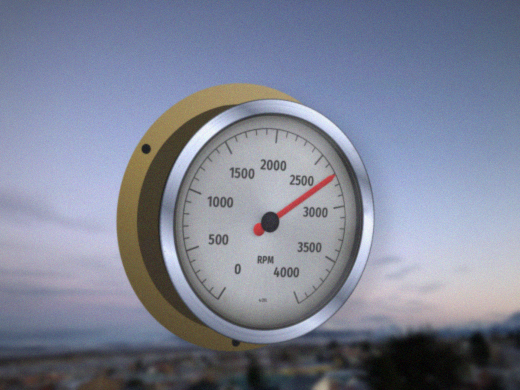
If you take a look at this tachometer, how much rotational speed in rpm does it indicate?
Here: 2700 rpm
